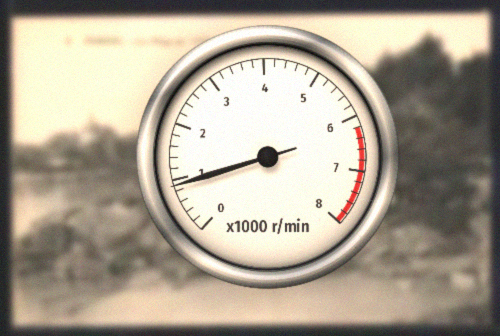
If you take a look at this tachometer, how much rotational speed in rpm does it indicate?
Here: 900 rpm
